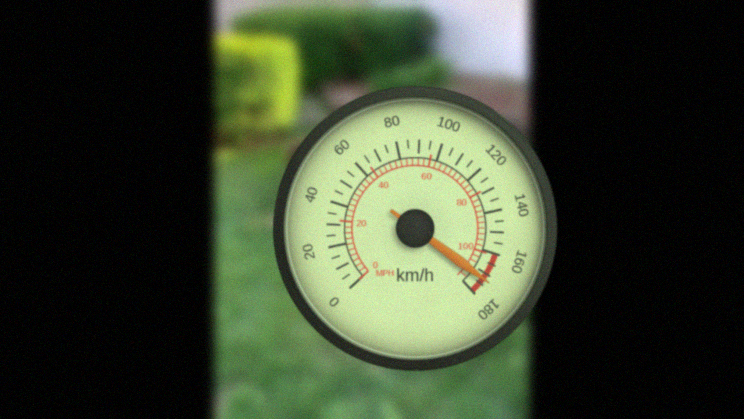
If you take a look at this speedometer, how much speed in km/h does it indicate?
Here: 172.5 km/h
